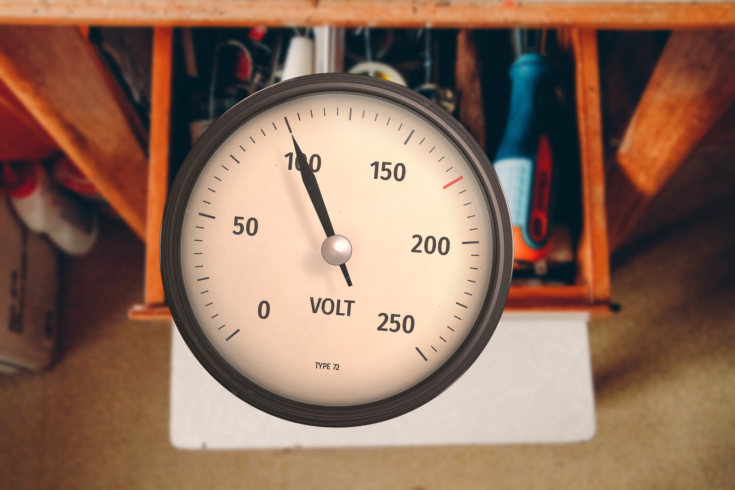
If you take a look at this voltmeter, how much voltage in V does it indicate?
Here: 100 V
